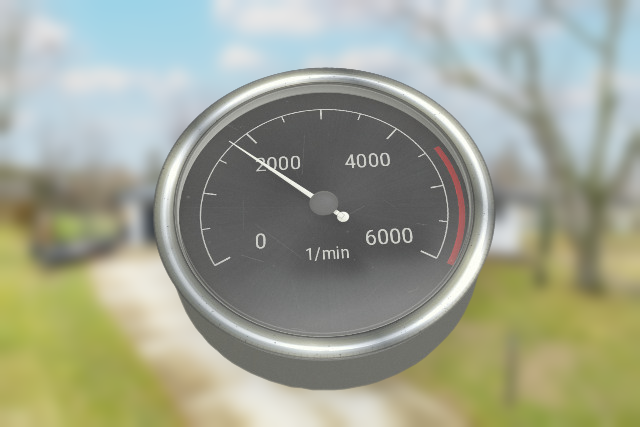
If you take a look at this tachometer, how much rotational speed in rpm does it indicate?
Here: 1750 rpm
